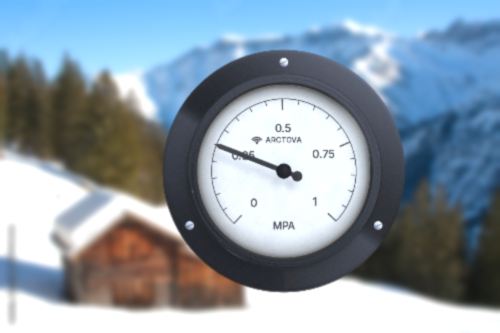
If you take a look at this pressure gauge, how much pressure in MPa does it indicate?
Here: 0.25 MPa
